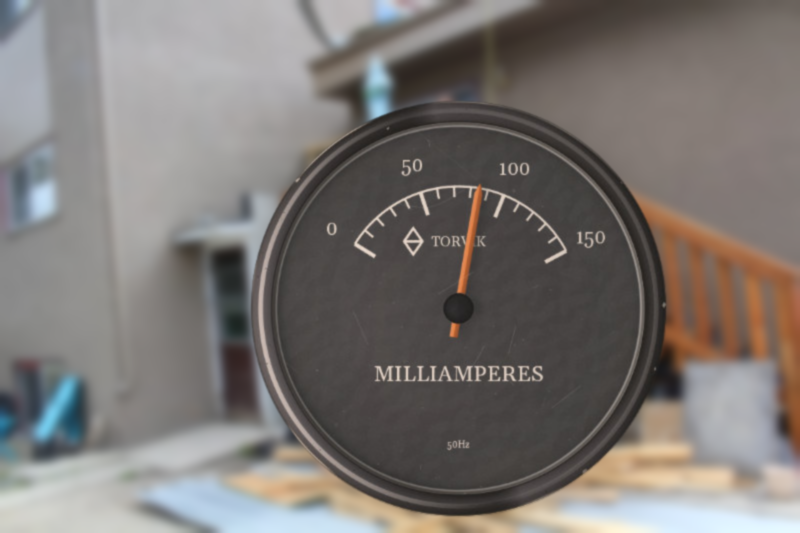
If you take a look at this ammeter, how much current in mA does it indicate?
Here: 85 mA
